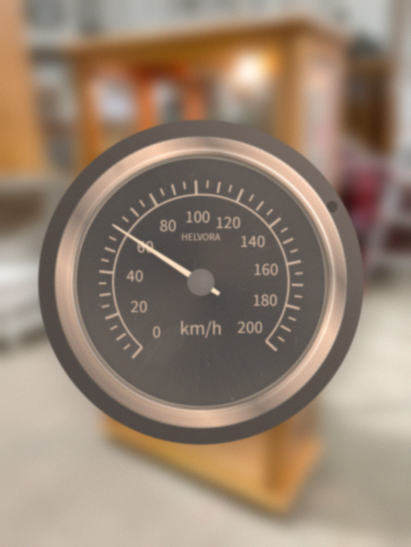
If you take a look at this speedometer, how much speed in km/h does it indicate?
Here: 60 km/h
